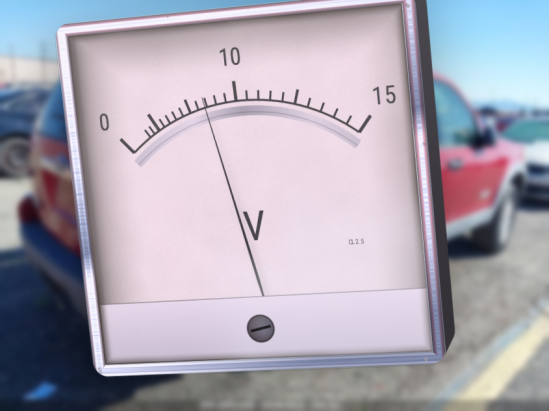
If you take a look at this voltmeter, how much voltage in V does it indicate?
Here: 8.5 V
